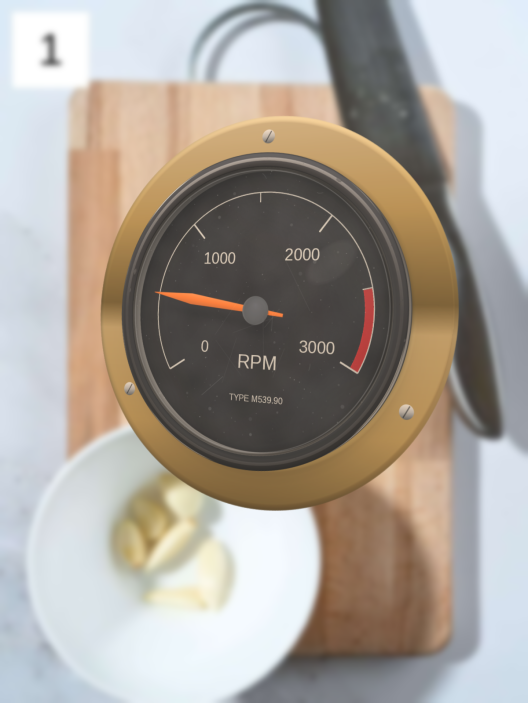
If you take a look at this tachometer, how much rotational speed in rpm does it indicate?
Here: 500 rpm
